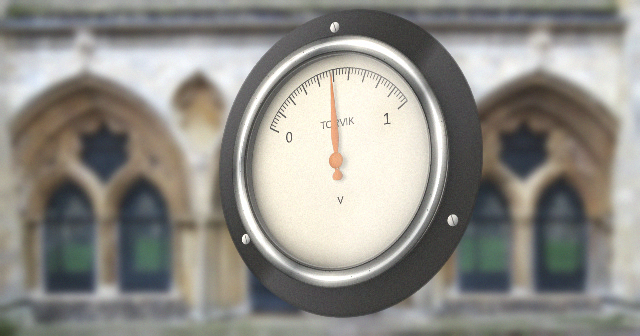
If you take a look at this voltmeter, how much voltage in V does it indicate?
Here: 0.5 V
